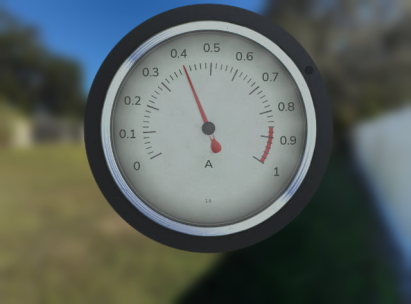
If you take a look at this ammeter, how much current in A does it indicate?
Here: 0.4 A
